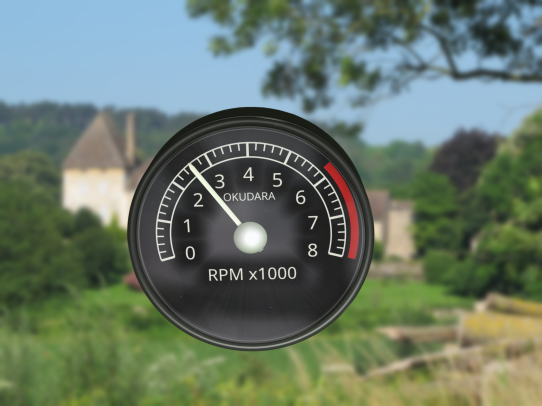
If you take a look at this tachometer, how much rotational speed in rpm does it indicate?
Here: 2600 rpm
